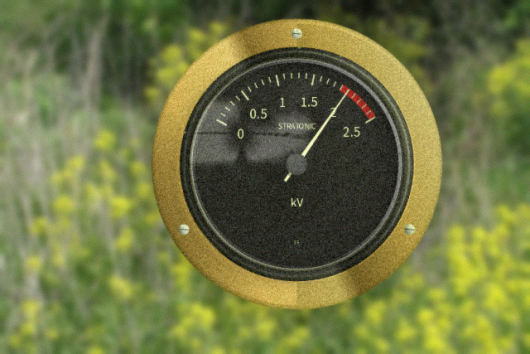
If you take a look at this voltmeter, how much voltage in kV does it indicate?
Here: 2 kV
